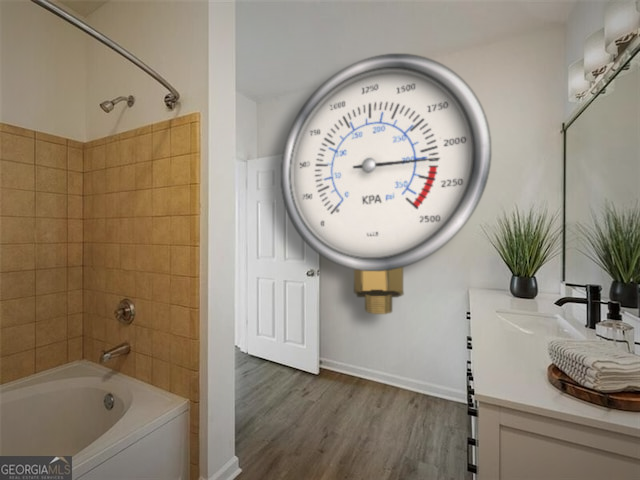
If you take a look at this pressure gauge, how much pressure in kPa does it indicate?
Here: 2100 kPa
